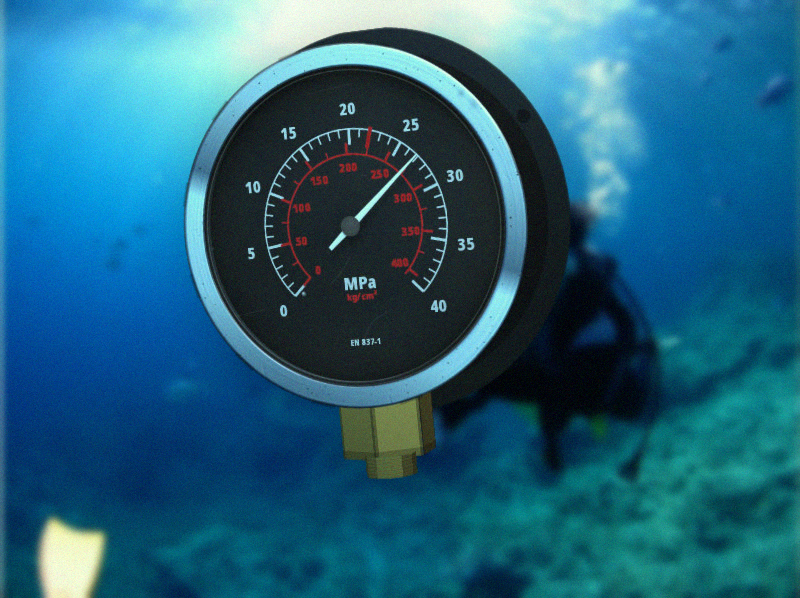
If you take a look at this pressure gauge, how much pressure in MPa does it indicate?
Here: 27 MPa
